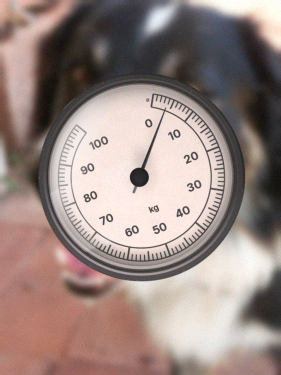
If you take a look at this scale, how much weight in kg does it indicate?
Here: 4 kg
